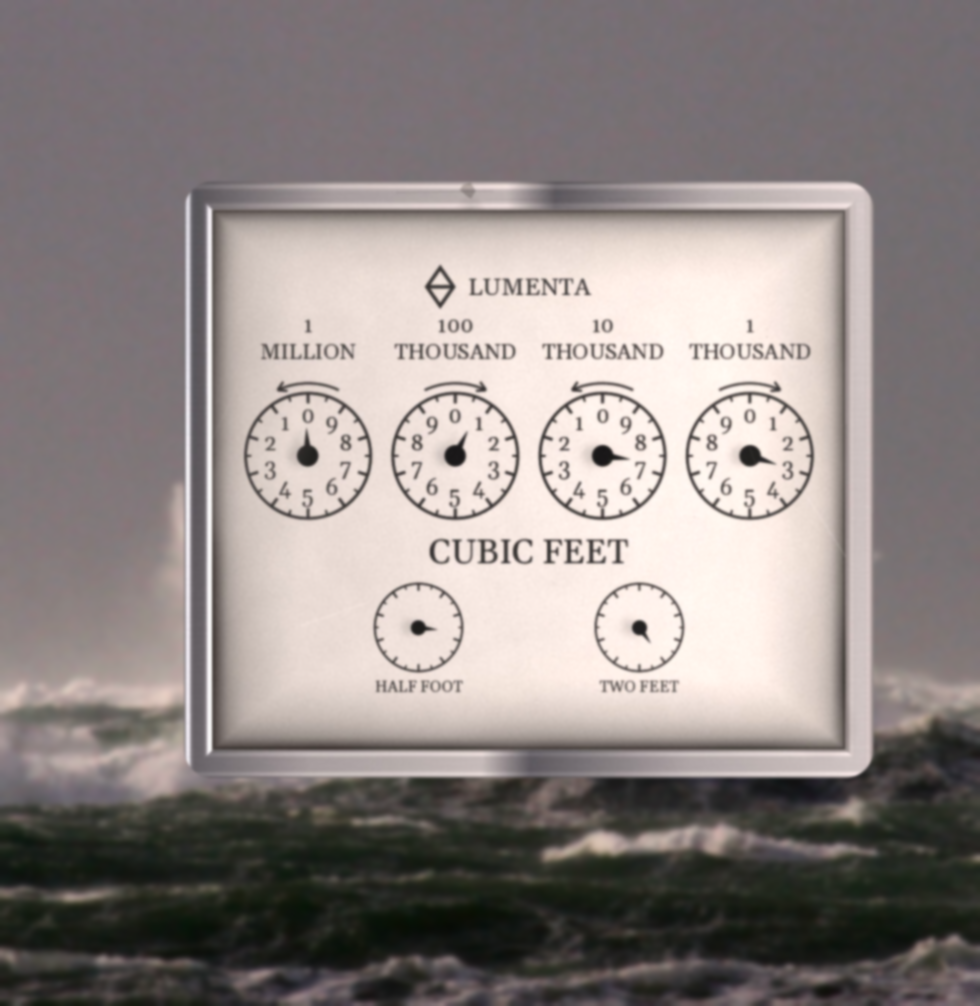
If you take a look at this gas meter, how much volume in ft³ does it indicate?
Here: 7300 ft³
